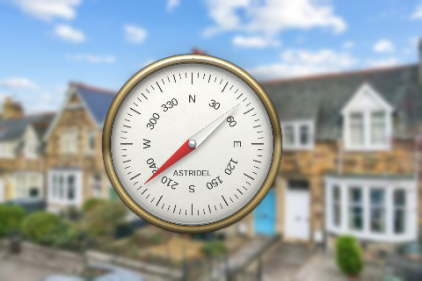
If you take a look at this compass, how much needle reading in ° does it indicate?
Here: 230 °
